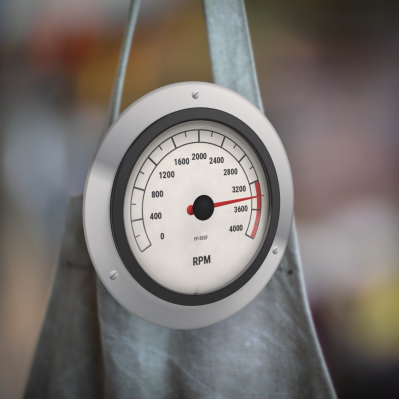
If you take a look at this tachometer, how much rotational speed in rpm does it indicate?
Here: 3400 rpm
